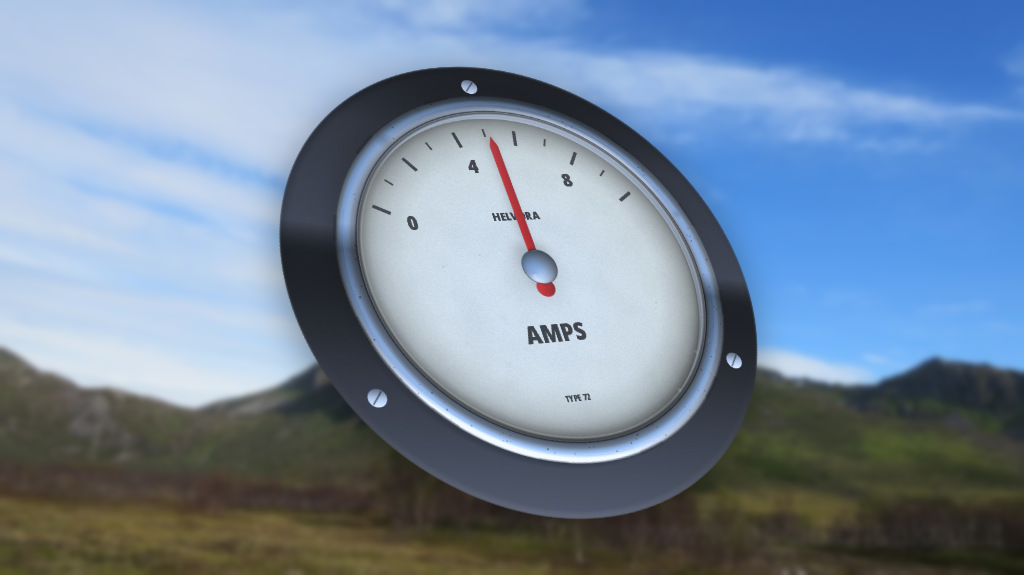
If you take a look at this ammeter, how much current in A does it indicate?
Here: 5 A
